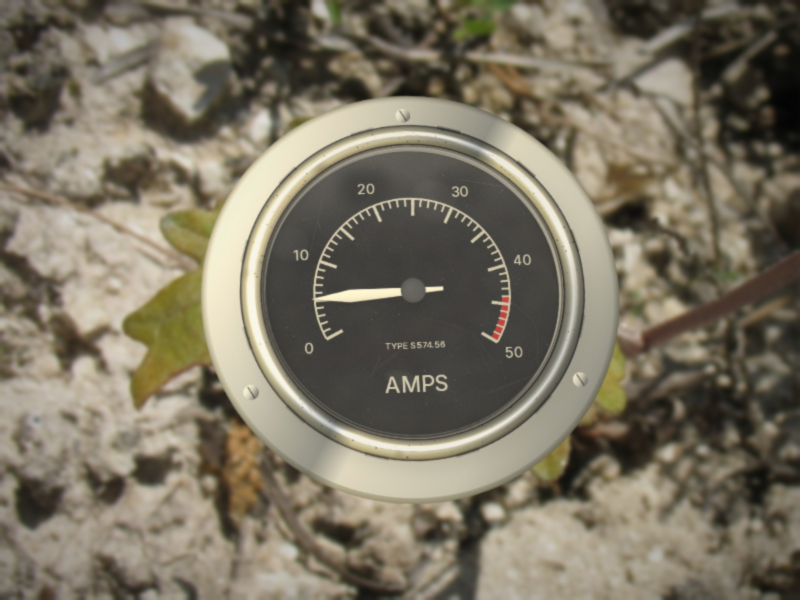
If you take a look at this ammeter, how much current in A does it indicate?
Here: 5 A
